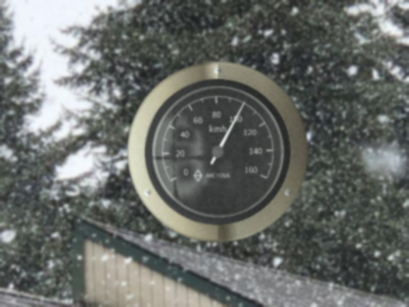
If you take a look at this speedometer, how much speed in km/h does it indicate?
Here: 100 km/h
